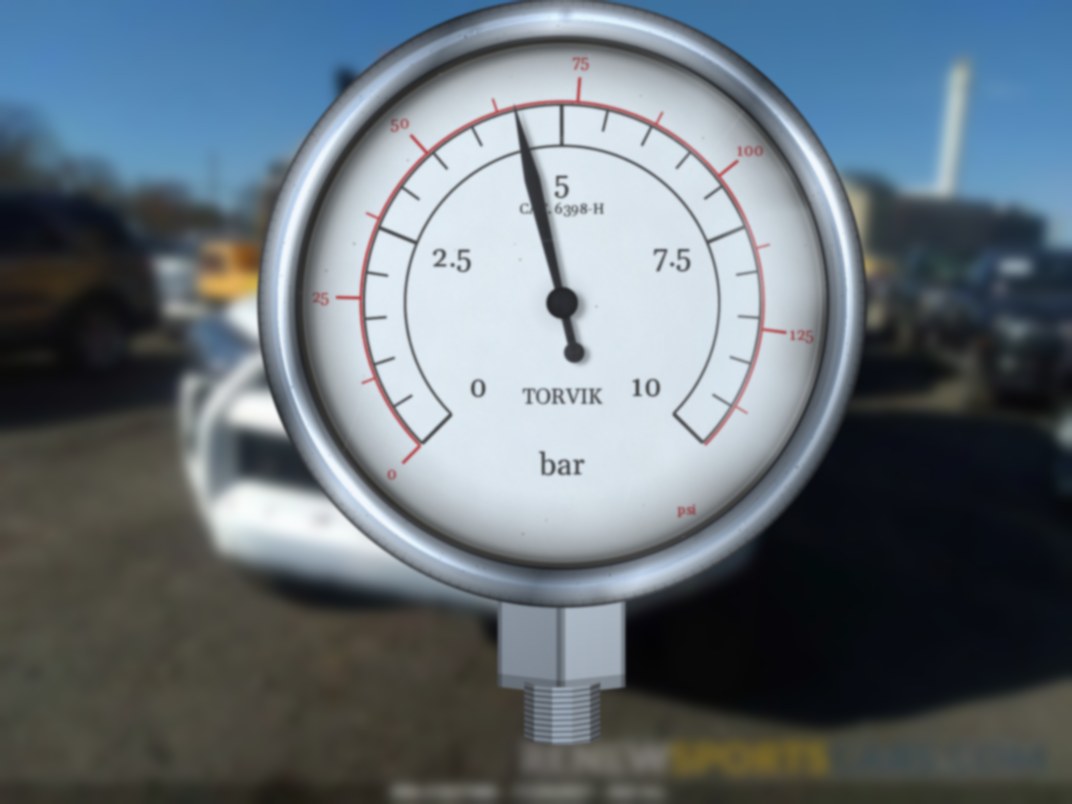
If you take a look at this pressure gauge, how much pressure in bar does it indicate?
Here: 4.5 bar
